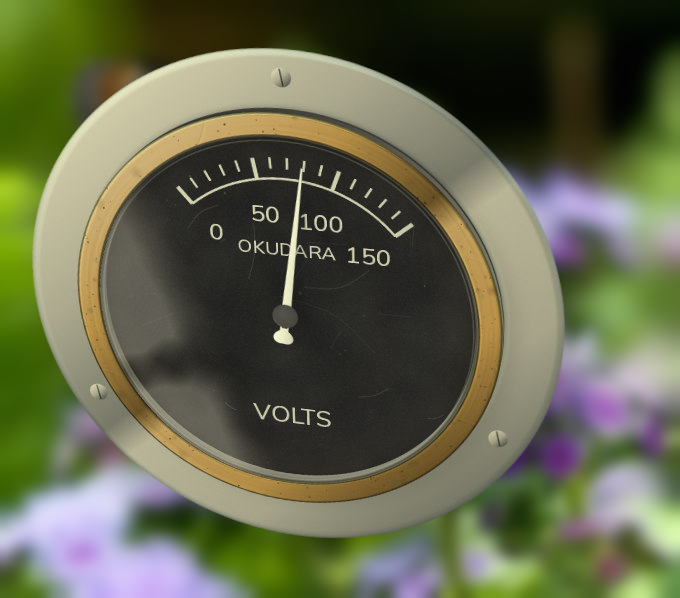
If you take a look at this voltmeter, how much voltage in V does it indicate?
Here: 80 V
